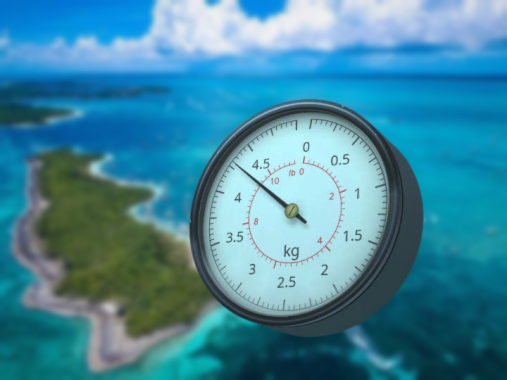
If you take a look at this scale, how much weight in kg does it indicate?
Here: 4.3 kg
